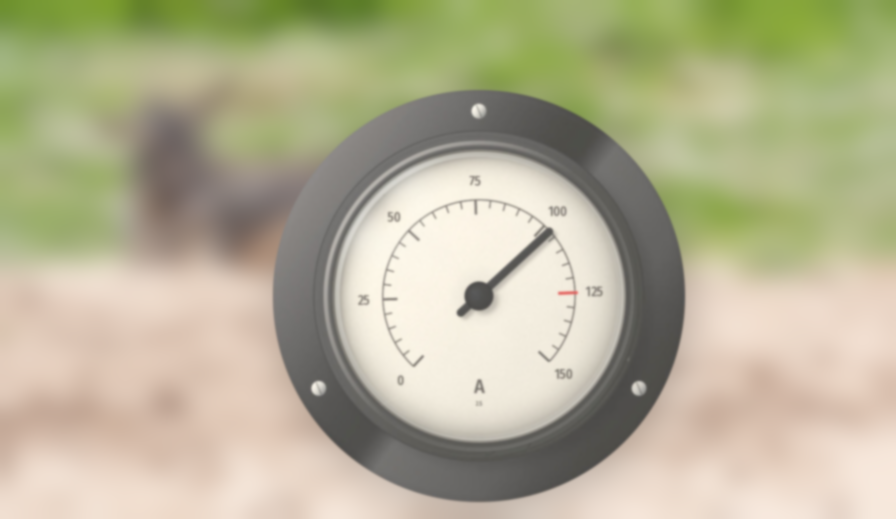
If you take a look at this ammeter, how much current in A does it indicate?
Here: 102.5 A
